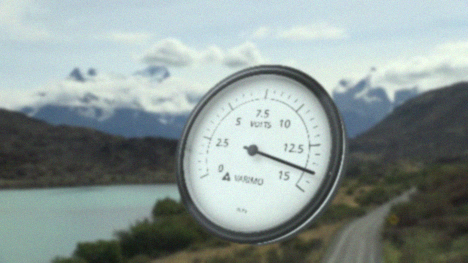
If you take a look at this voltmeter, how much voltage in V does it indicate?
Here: 14 V
